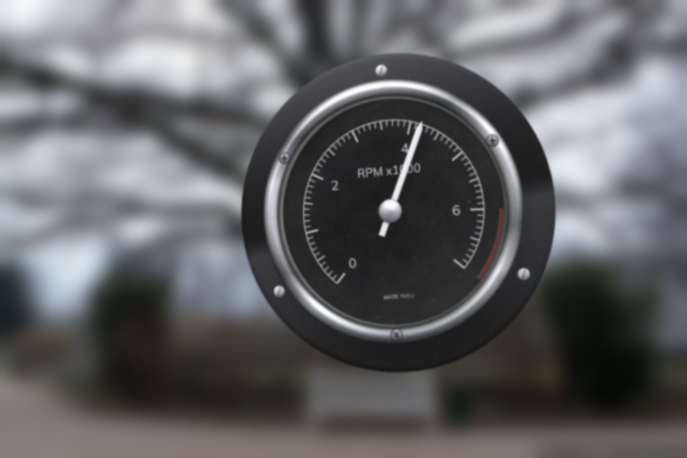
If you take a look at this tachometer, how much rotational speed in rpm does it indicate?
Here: 4200 rpm
